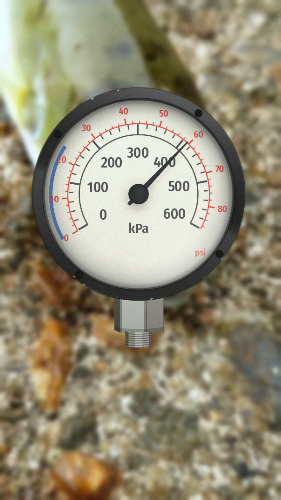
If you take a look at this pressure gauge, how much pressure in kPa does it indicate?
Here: 410 kPa
